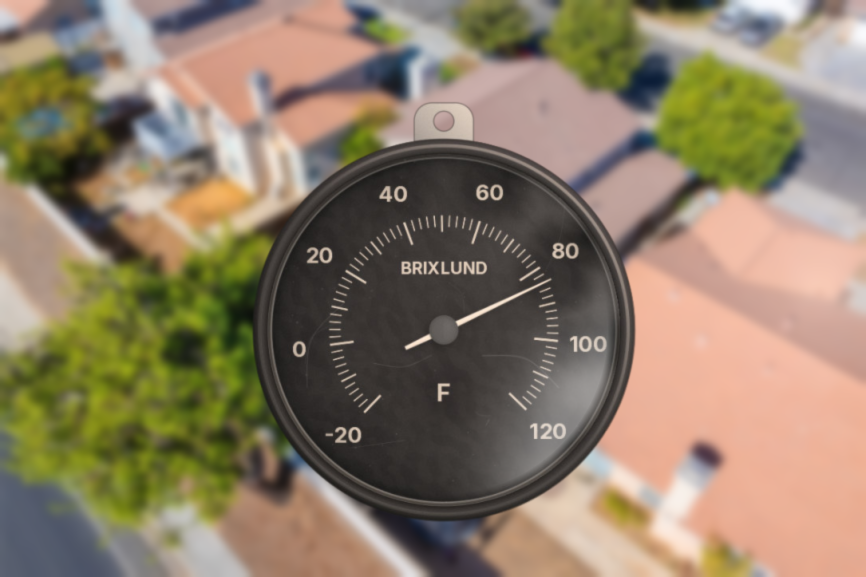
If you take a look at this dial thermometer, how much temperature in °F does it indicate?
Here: 84 °F
